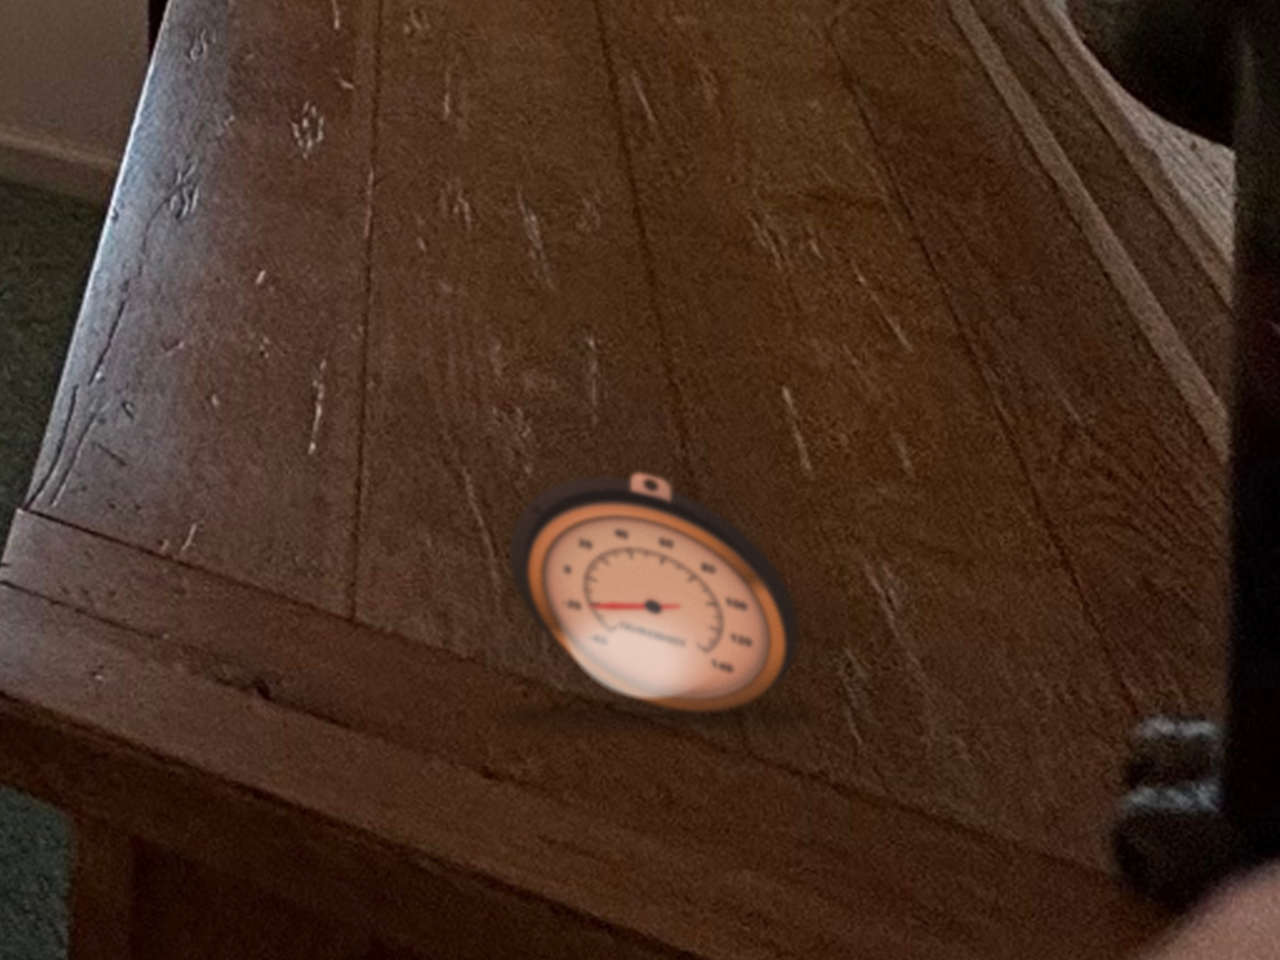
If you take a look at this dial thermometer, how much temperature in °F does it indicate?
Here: -20 °F
